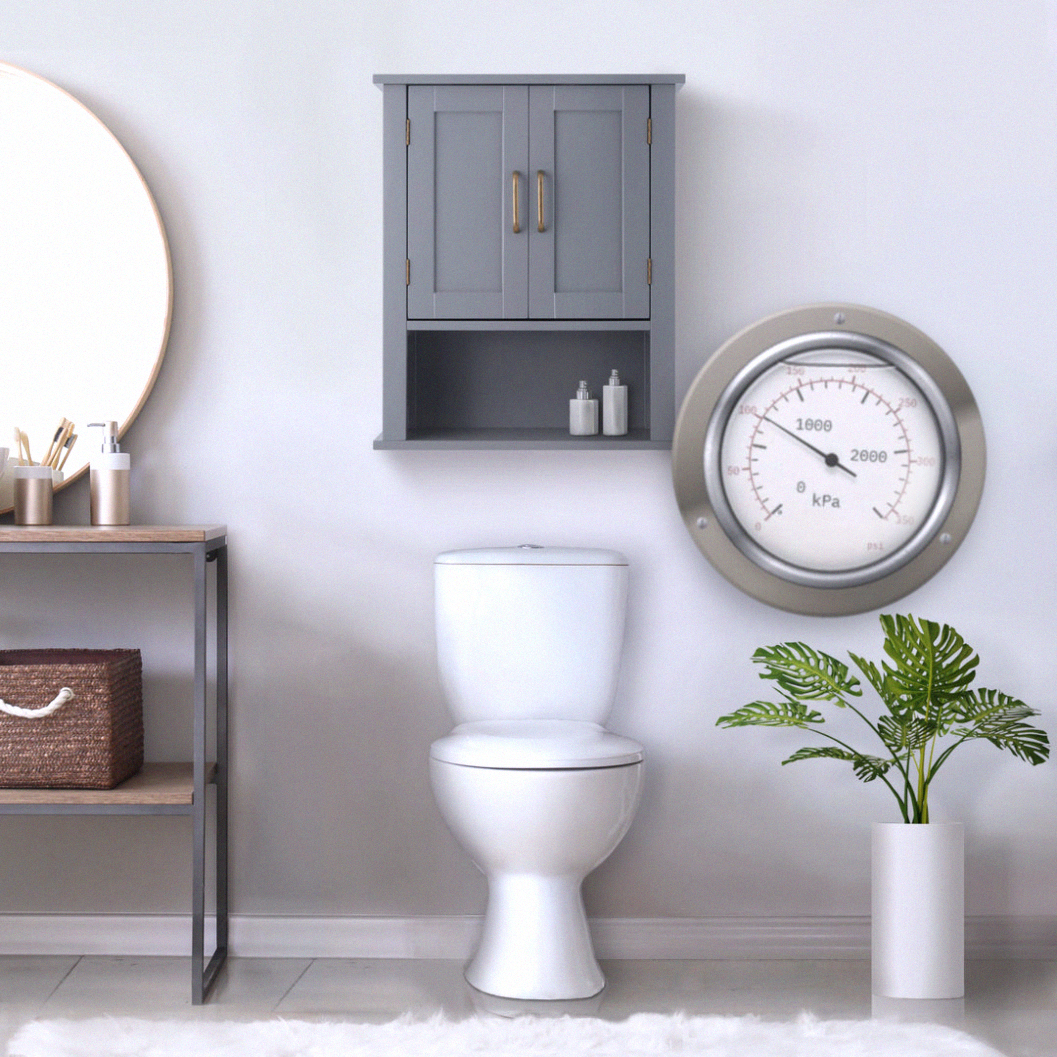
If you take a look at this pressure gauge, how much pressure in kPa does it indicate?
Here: 700 kPa
